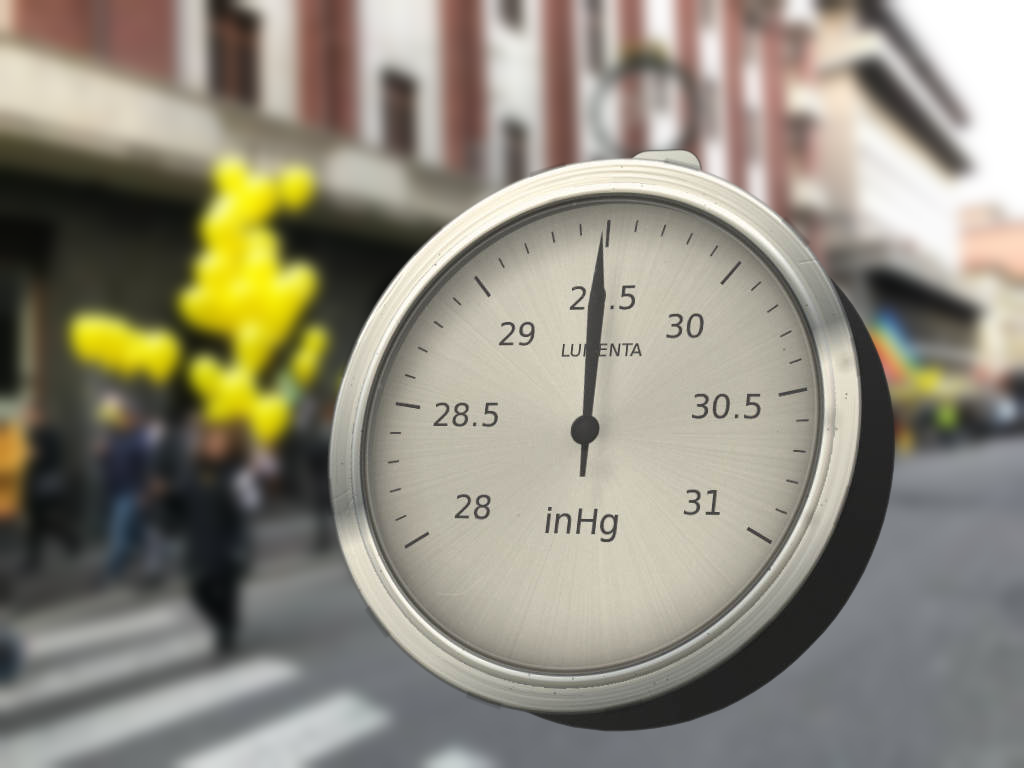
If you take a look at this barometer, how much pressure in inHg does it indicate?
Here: 29.5 inHg
